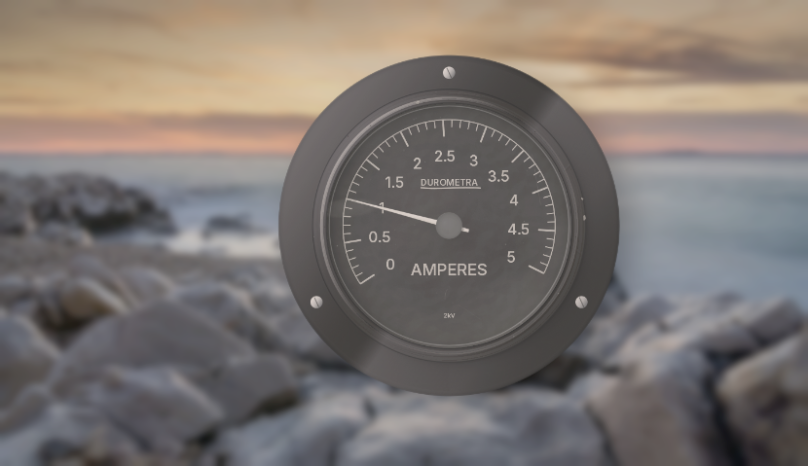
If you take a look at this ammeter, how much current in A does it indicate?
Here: 1 A
